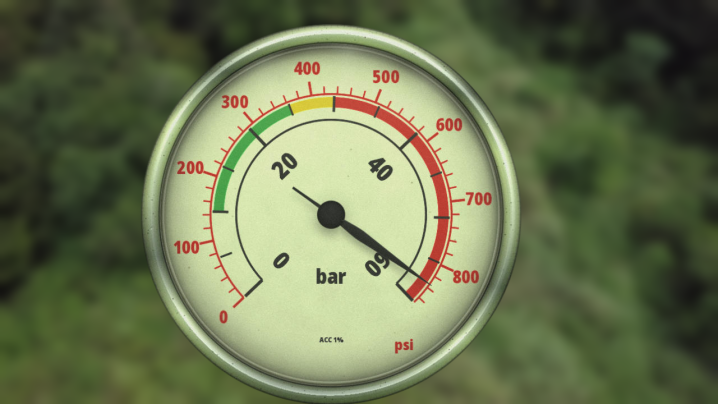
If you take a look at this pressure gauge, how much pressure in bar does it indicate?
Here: 57.5 bar
